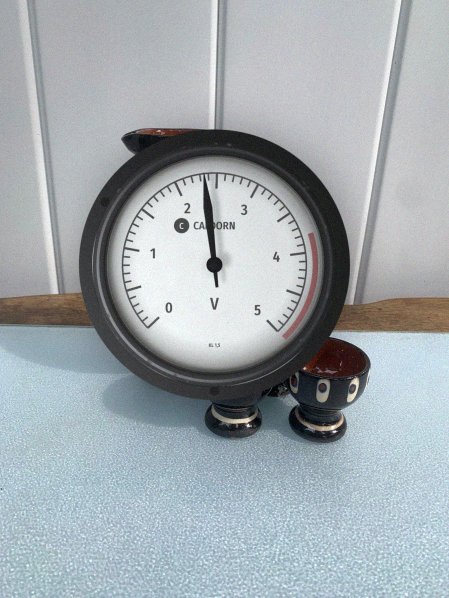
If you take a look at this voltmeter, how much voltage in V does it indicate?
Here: 2.35 V
